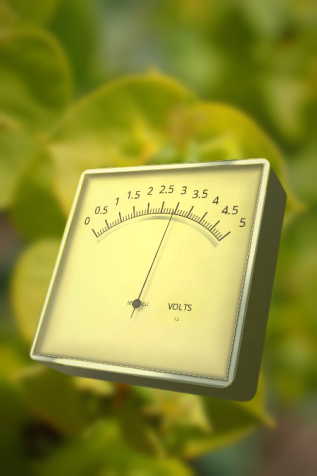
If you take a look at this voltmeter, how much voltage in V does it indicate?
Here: 3 V
